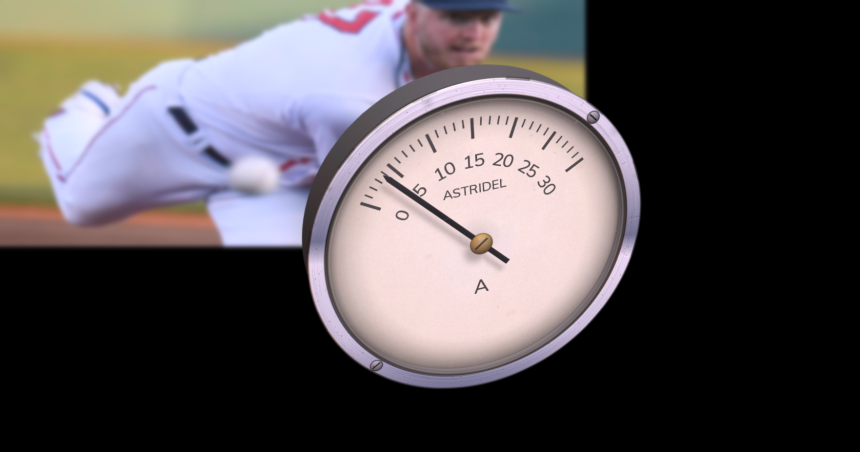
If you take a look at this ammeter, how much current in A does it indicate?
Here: 4 A
